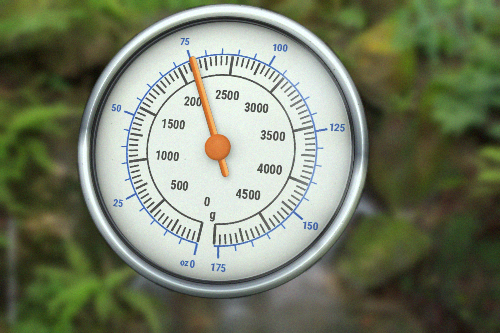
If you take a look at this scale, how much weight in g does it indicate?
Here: 2150 g
